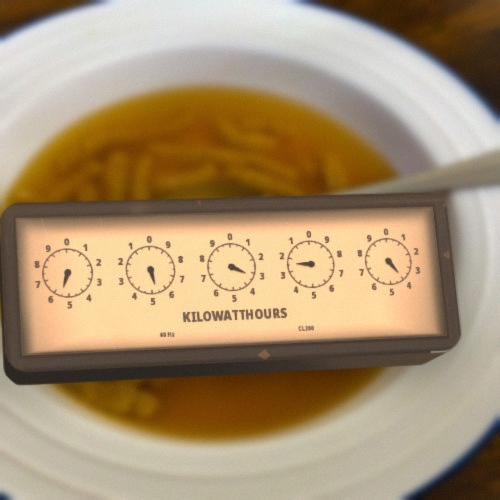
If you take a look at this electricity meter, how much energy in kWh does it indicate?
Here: 55324 kWh
